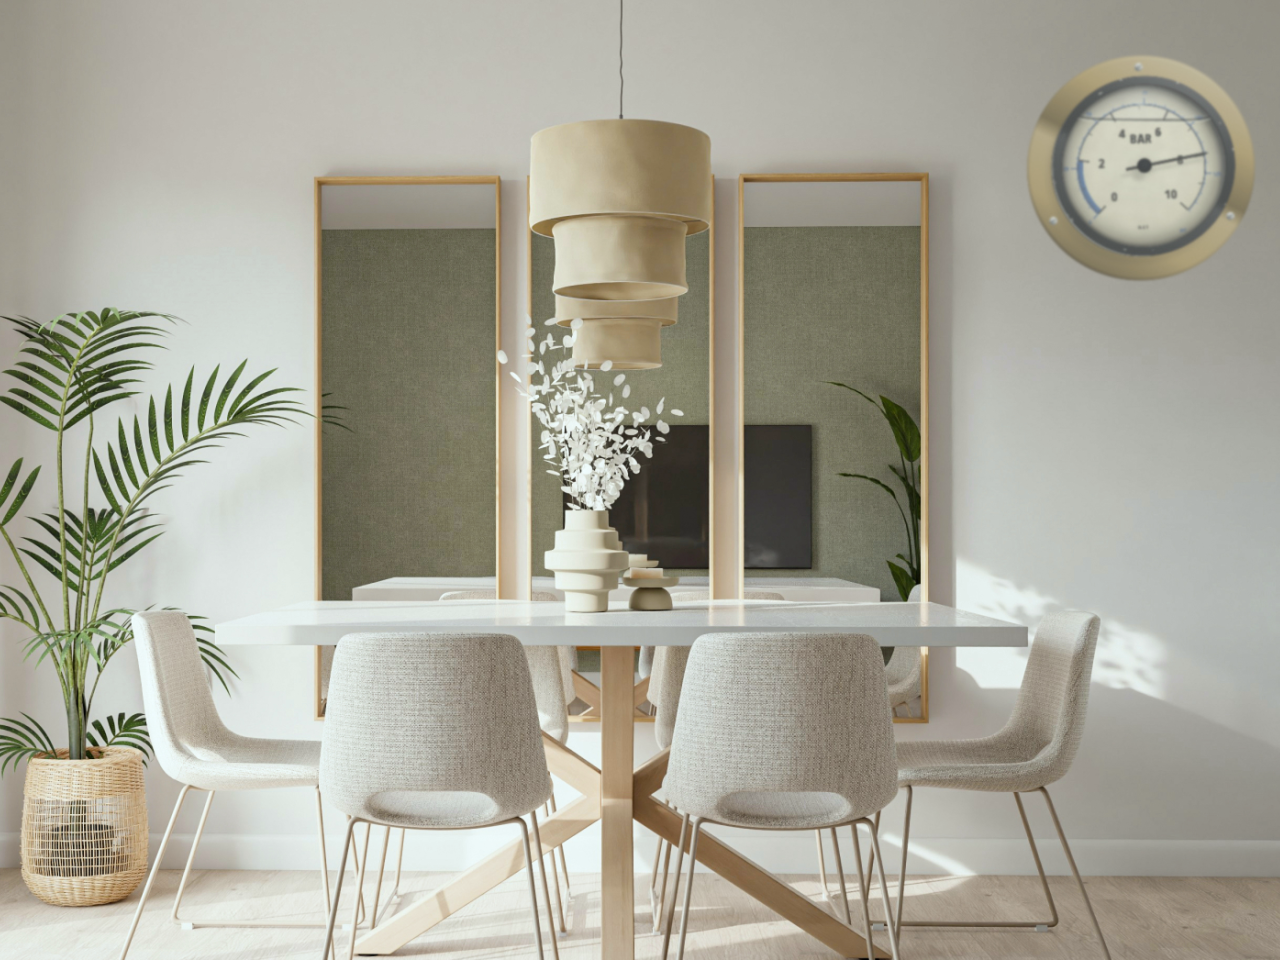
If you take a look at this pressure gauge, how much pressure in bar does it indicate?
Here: 8 bar
